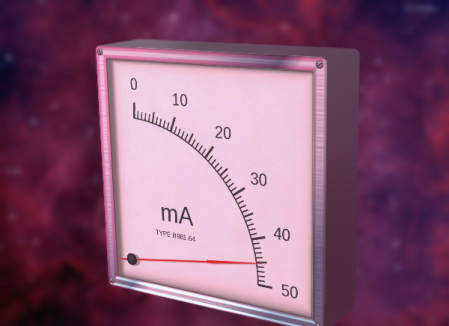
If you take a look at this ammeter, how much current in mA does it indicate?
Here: 45 mA
